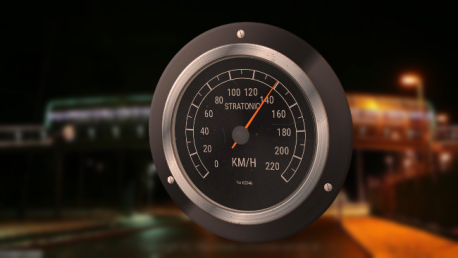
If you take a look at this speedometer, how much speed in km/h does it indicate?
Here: 140 km/h
